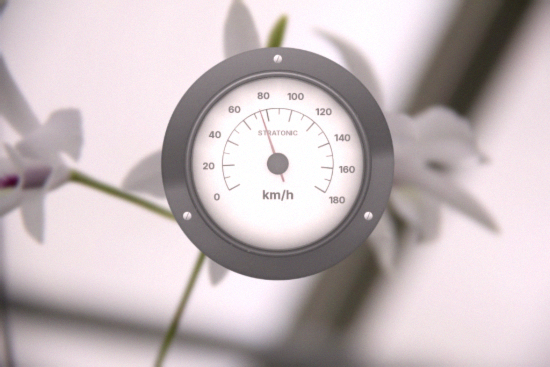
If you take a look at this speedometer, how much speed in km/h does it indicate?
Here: 75 km/h
